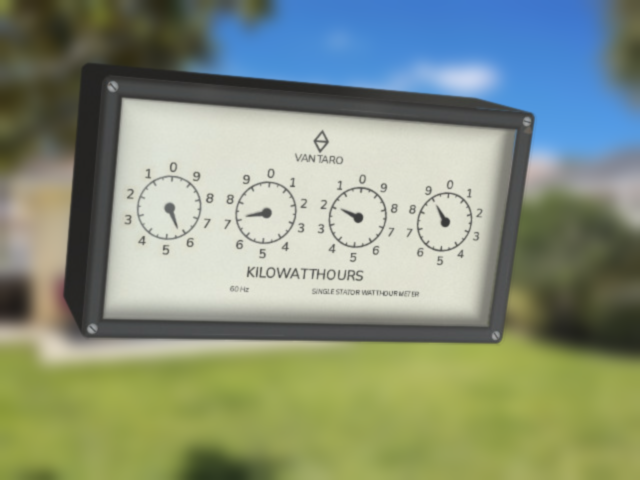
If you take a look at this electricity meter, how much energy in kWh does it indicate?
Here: 5719 kWh
